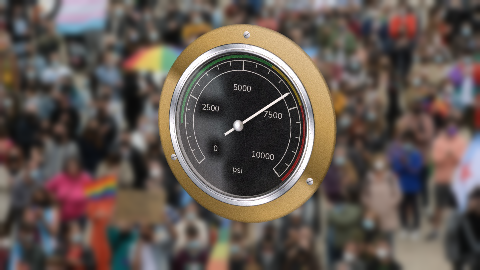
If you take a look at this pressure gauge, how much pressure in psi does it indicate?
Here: 7000 psi
